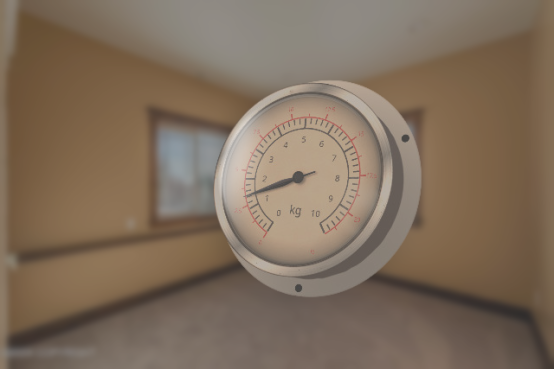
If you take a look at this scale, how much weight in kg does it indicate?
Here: 1.4 kg
